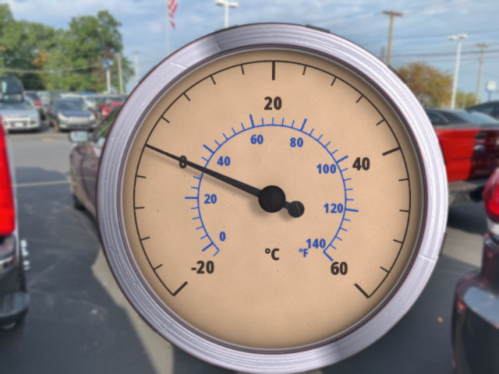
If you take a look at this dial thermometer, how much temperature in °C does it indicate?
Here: 0 °C
